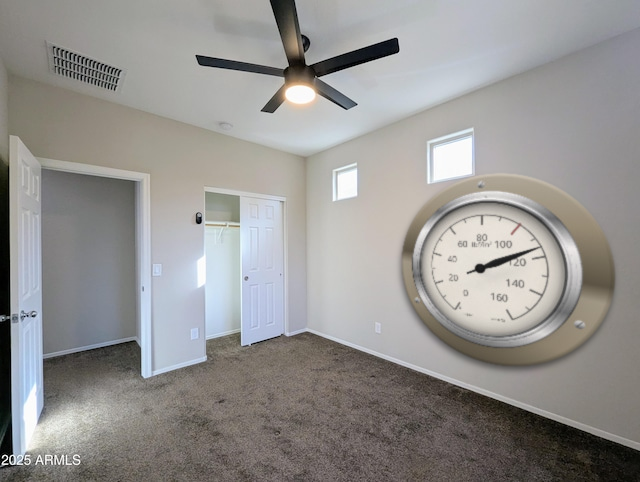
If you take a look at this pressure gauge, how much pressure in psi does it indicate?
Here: 115 psi
